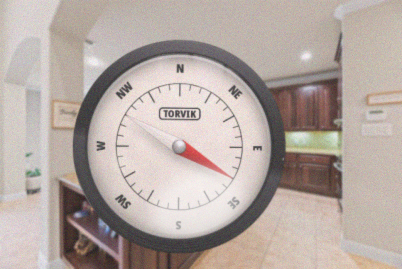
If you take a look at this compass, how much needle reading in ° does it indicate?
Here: 120 °
